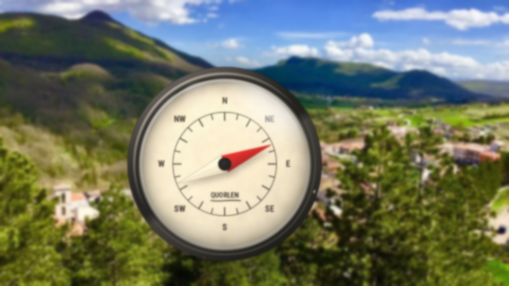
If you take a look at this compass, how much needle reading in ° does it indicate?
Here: 67.5 °
